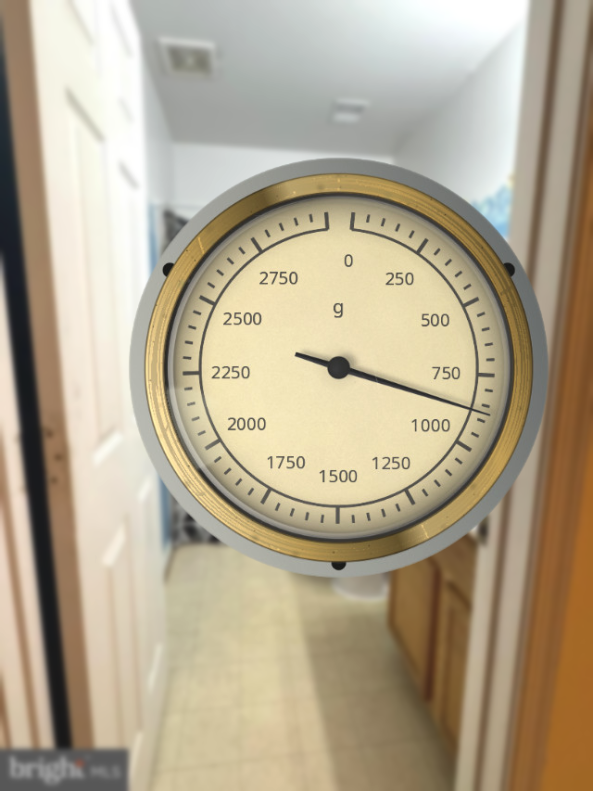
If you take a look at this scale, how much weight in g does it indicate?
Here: 875 g
